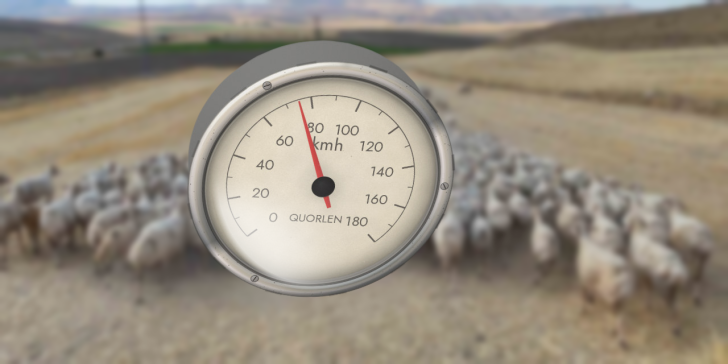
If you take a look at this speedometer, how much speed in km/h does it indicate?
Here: 75 km/h
